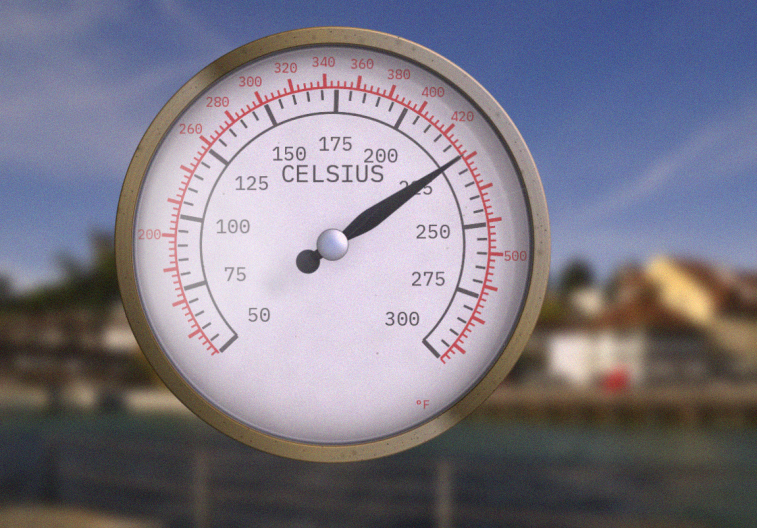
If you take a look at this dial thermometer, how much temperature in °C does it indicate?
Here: 225 °C
